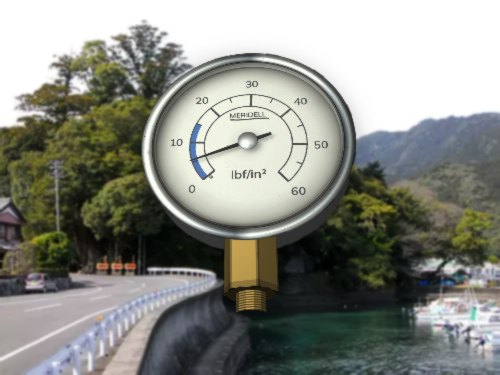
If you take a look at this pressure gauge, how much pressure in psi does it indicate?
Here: 5 psi
